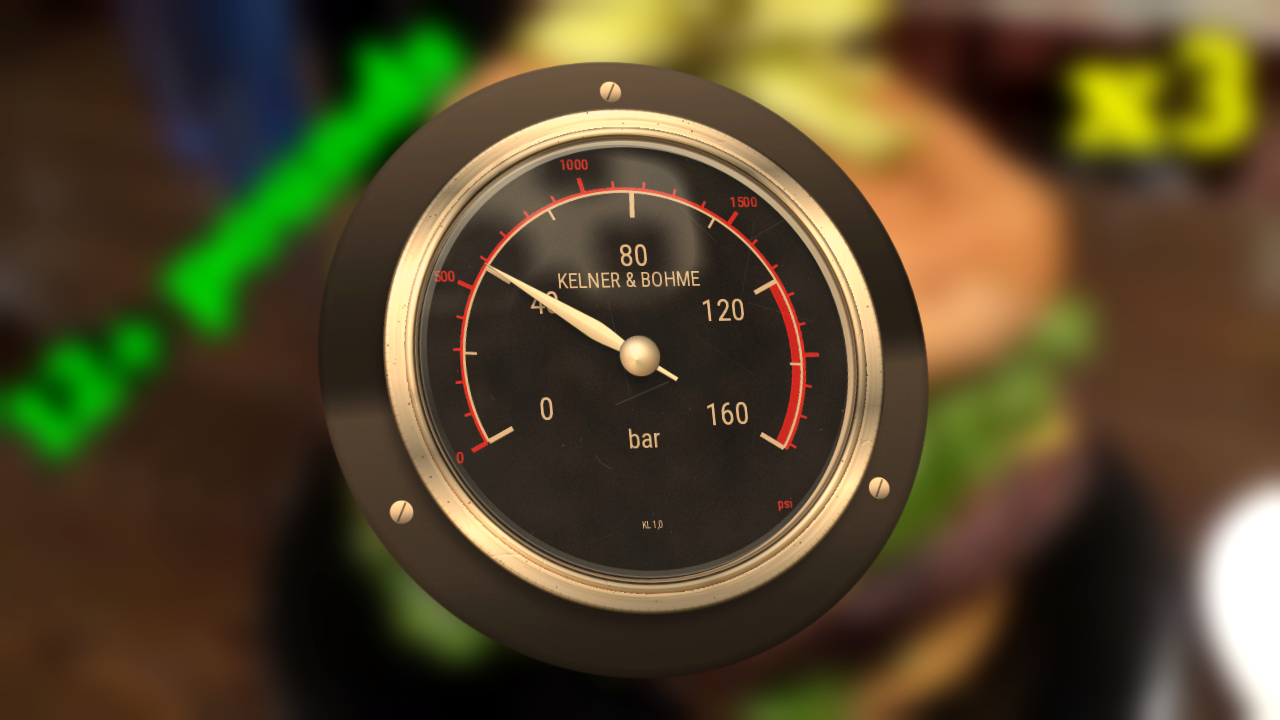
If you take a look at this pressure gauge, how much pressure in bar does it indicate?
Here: 40 bar
